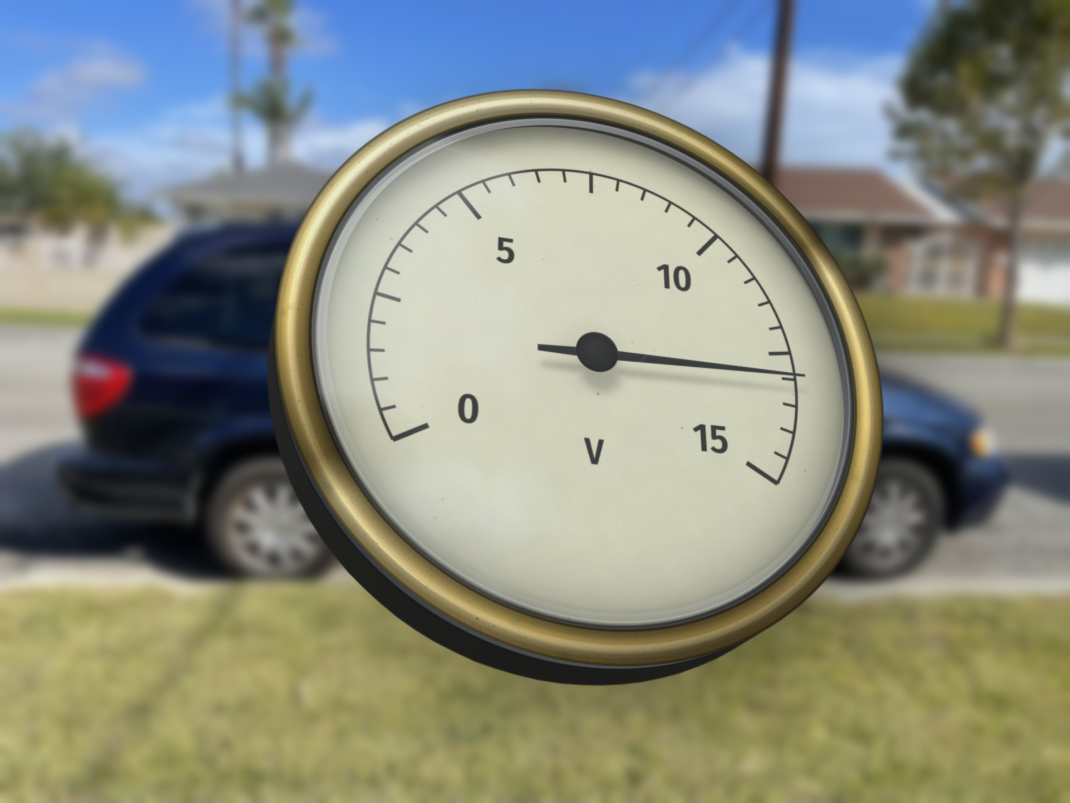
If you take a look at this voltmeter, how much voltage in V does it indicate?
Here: 13 V
